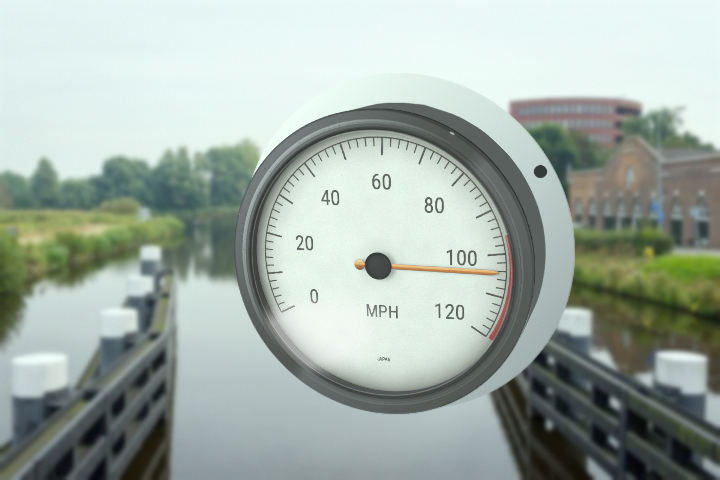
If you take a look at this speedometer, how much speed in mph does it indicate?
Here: 104 mph
